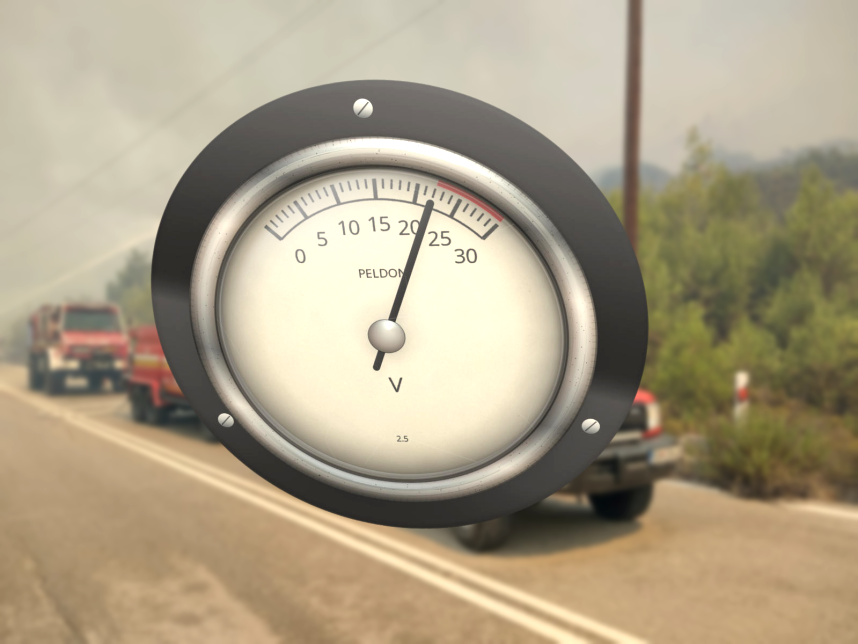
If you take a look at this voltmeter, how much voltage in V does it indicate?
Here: 22 V
